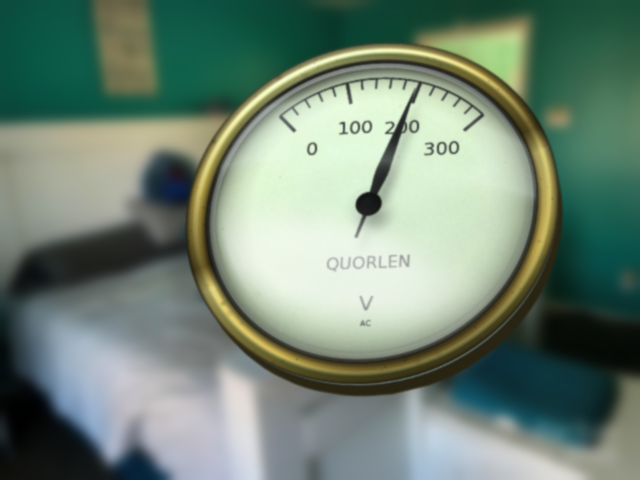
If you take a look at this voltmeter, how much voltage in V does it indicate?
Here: 200 V
